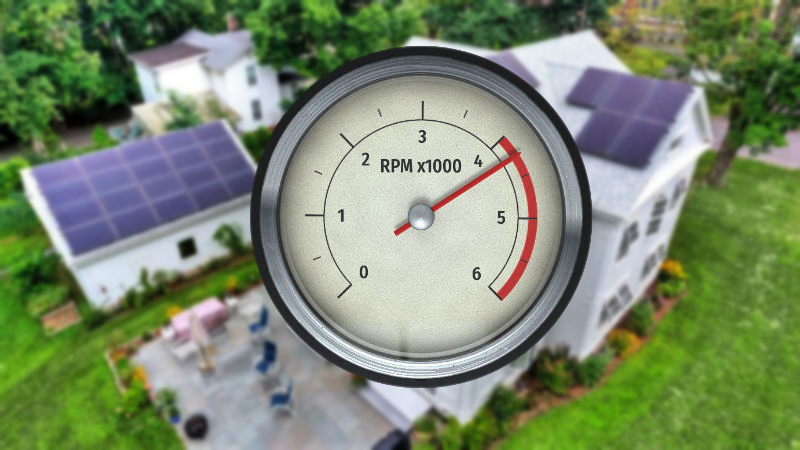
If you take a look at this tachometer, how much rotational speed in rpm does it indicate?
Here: 4250 rpm
